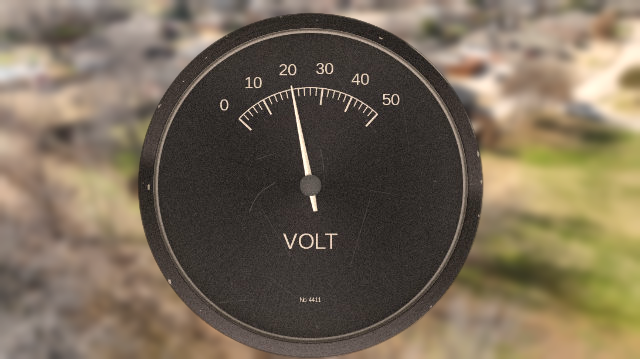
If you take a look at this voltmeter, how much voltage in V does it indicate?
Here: 20 V
